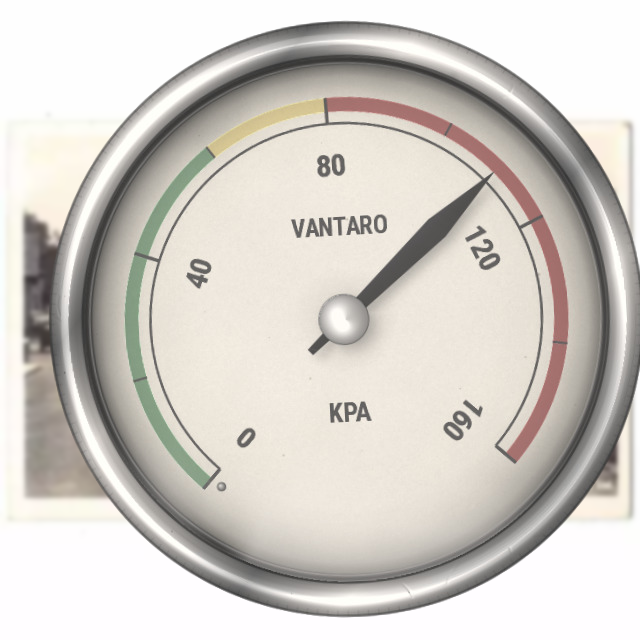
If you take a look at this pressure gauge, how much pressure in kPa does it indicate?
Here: 110 kPa
